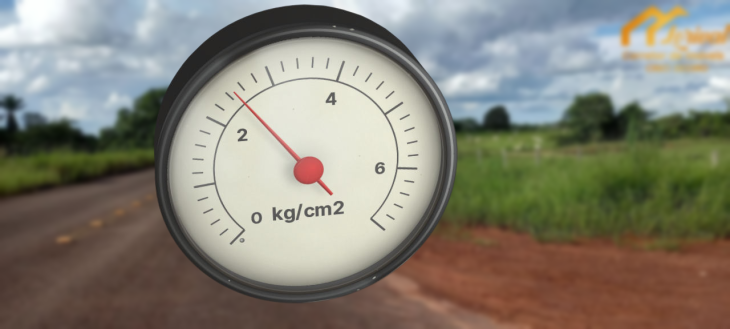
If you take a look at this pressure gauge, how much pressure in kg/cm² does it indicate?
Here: 2.5 kg/cm²
